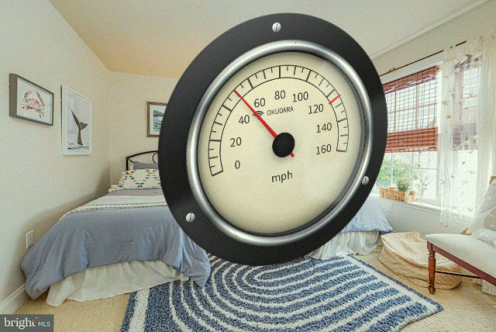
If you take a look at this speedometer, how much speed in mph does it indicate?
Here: 50 mph
